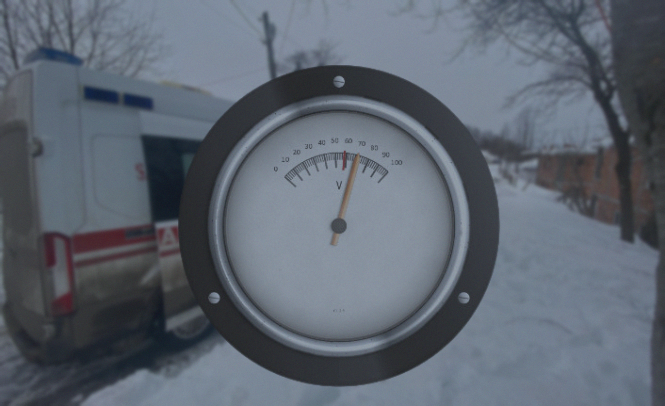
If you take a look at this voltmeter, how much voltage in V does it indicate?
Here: 70 V
